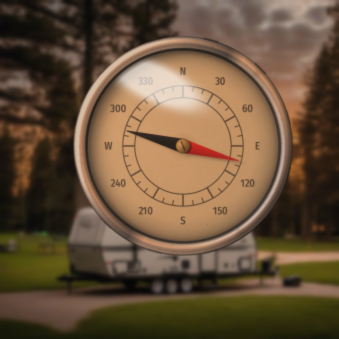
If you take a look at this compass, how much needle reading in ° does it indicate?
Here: 105 °
